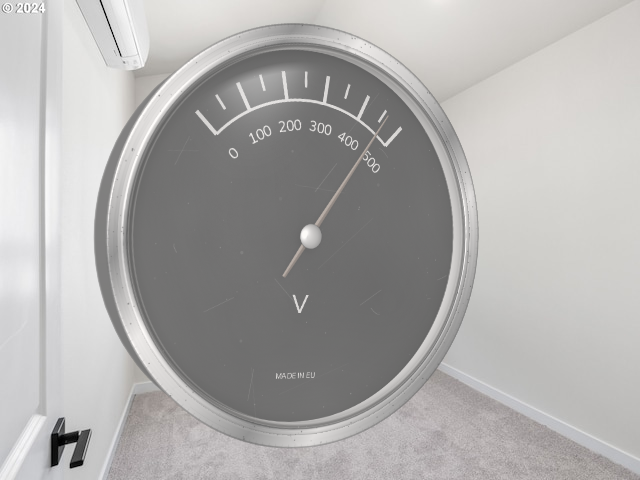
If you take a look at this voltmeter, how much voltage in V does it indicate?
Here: 450 V
